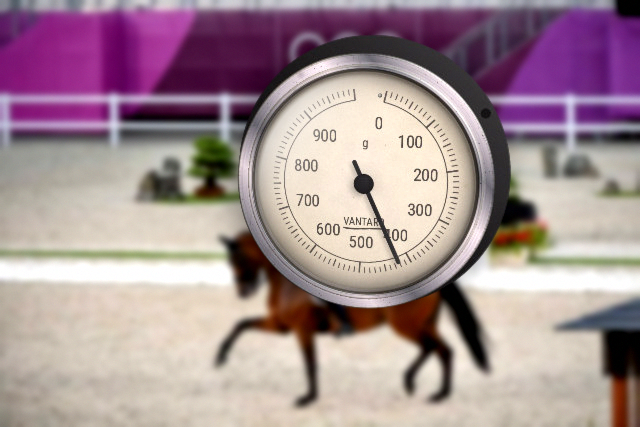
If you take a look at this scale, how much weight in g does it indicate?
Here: 420 g
